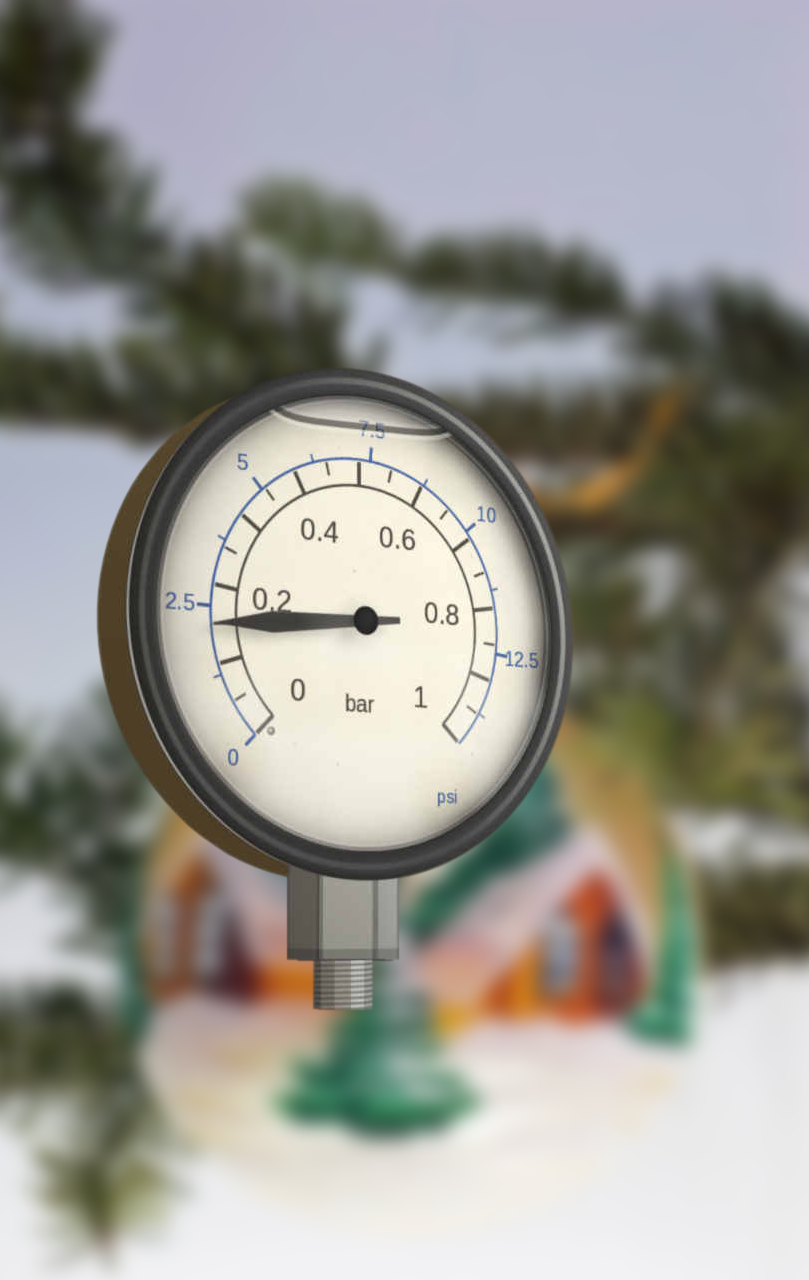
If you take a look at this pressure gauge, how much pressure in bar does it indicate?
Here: 0.15 bar
